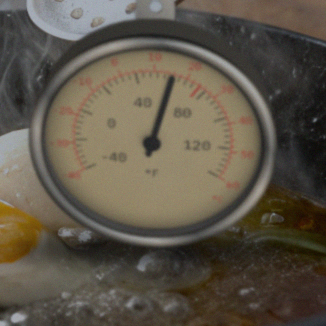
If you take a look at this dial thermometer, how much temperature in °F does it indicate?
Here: 60 °F
